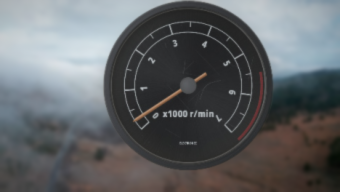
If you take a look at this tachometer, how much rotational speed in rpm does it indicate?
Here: 250 rpm
